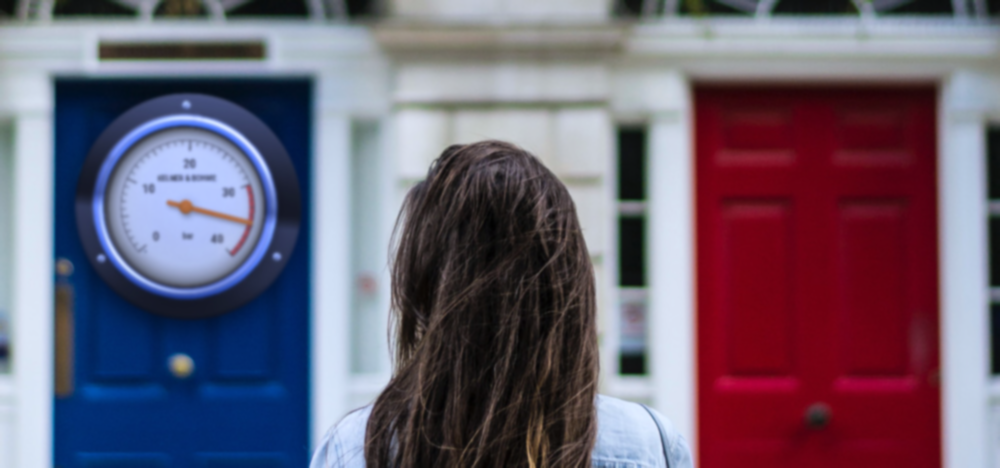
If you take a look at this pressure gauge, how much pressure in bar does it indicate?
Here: 35 bar
